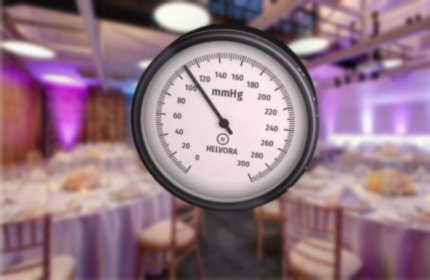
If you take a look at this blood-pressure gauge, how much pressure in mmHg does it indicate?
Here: 110 mmHg
